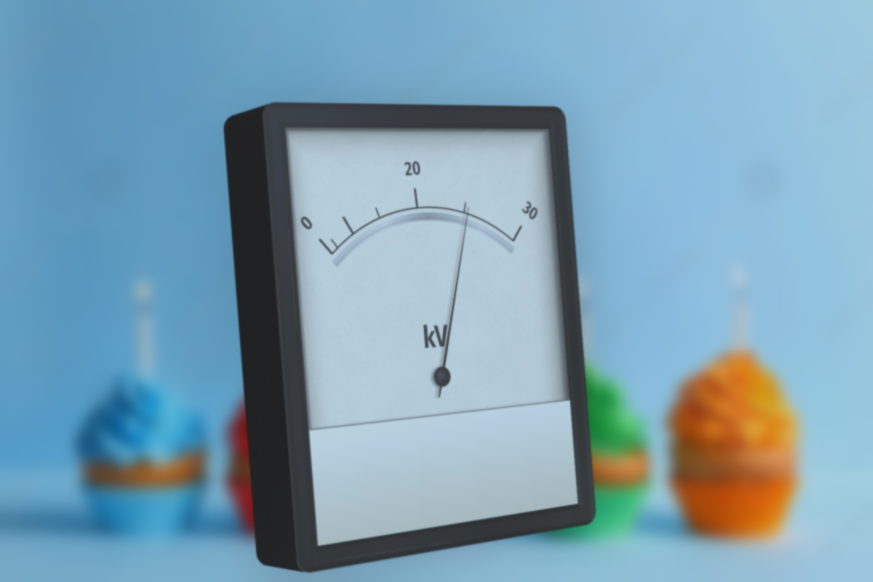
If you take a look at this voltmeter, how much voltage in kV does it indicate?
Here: 25 kV
